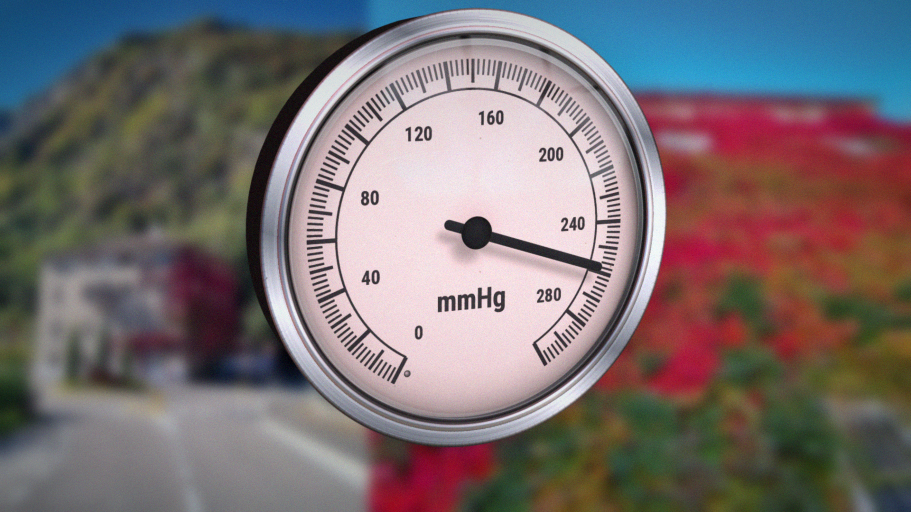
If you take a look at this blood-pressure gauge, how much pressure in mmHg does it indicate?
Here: 258 mmHg
